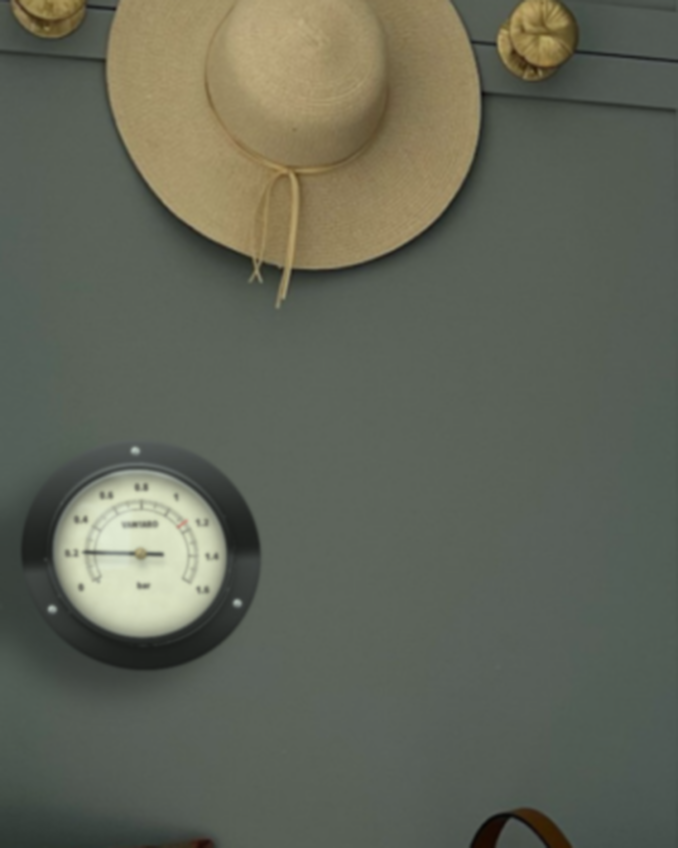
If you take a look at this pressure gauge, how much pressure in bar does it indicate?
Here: 0.2 bar
